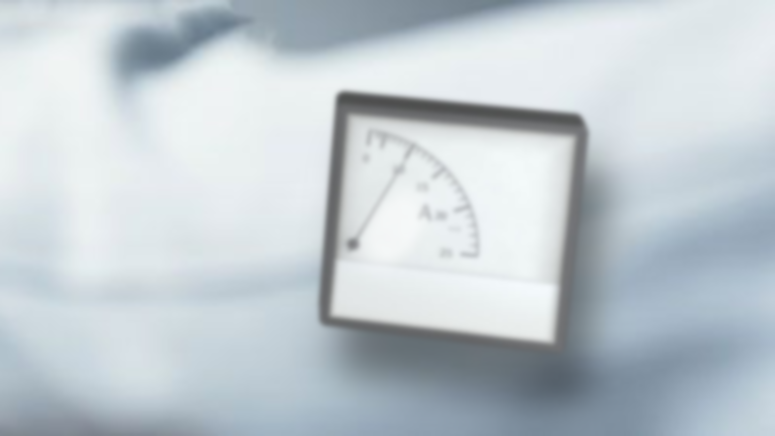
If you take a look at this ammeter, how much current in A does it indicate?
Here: 10 A
